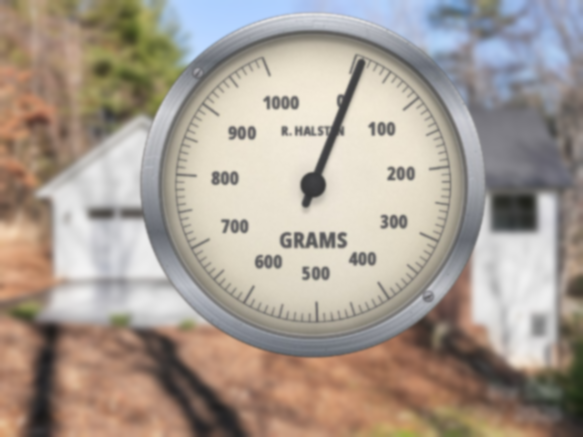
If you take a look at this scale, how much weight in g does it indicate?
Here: 10 g
